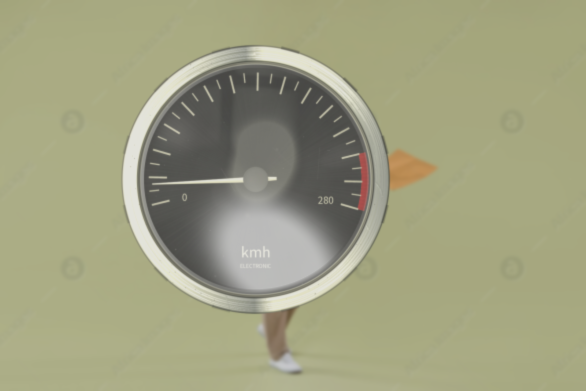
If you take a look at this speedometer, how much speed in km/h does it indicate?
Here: 15 km/h
